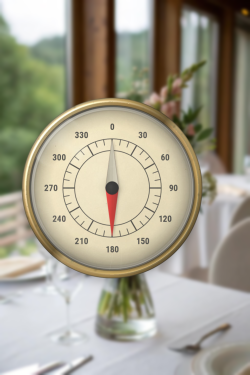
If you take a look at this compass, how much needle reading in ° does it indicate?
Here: 180 °
